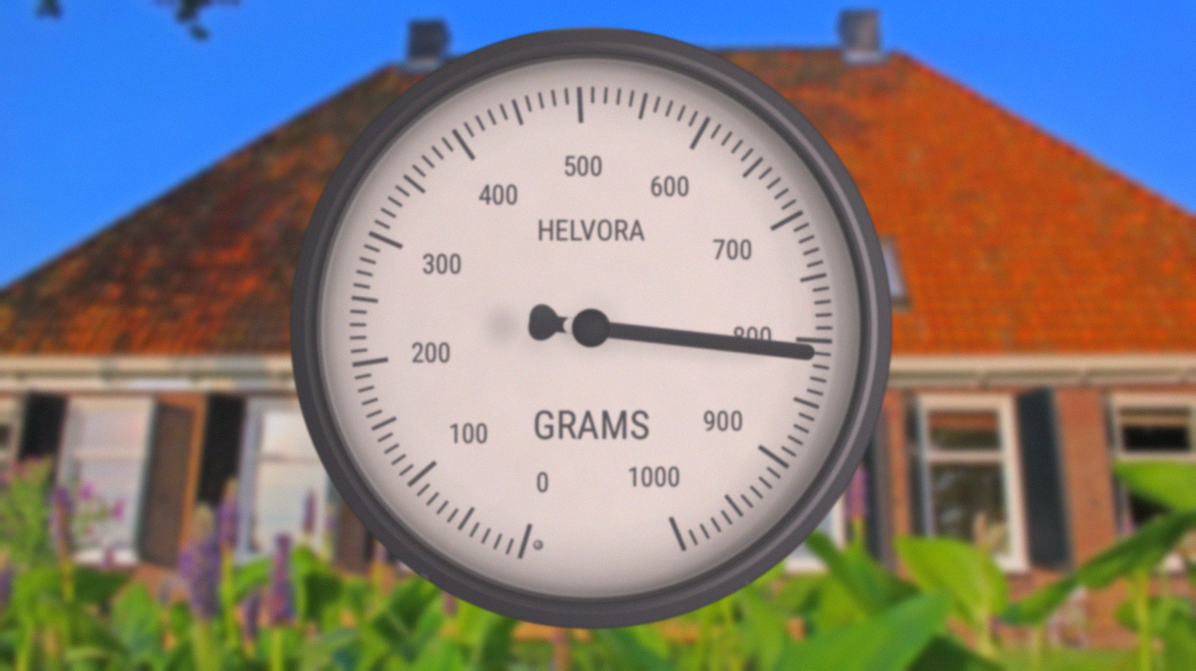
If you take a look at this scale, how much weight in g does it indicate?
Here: 810 g
